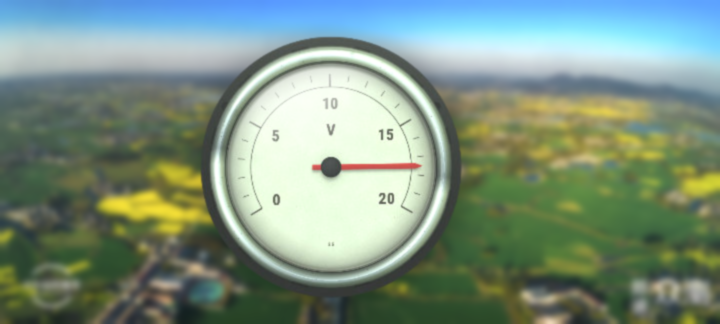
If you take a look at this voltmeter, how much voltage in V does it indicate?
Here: 17.5 V
